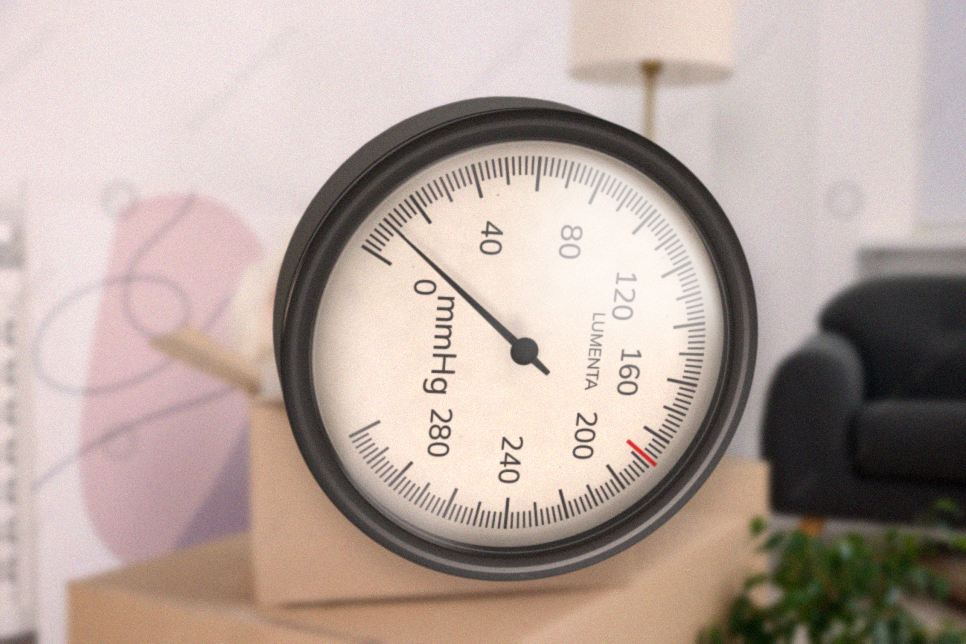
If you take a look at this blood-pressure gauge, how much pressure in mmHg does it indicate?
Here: 10 mmHg
